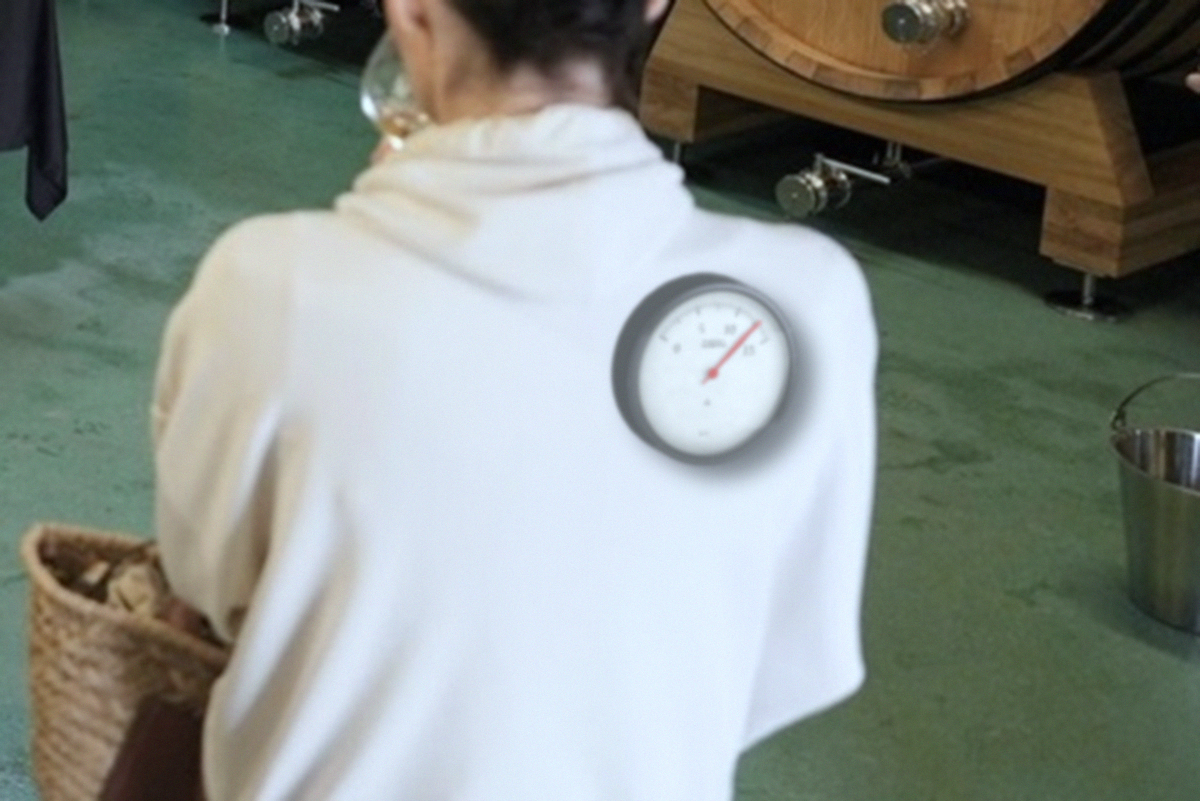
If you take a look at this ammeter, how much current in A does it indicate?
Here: 12.5 A
